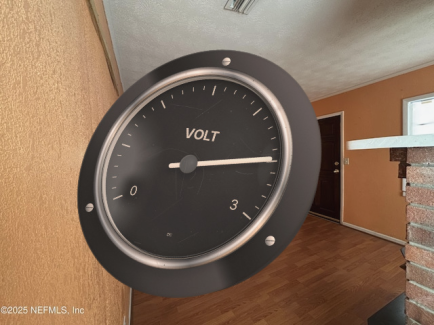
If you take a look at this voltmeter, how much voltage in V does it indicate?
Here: 2.5 V
